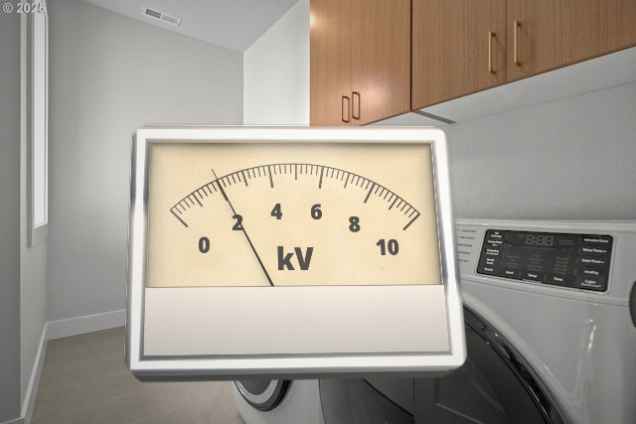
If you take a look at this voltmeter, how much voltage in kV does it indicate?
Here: 2 kV
